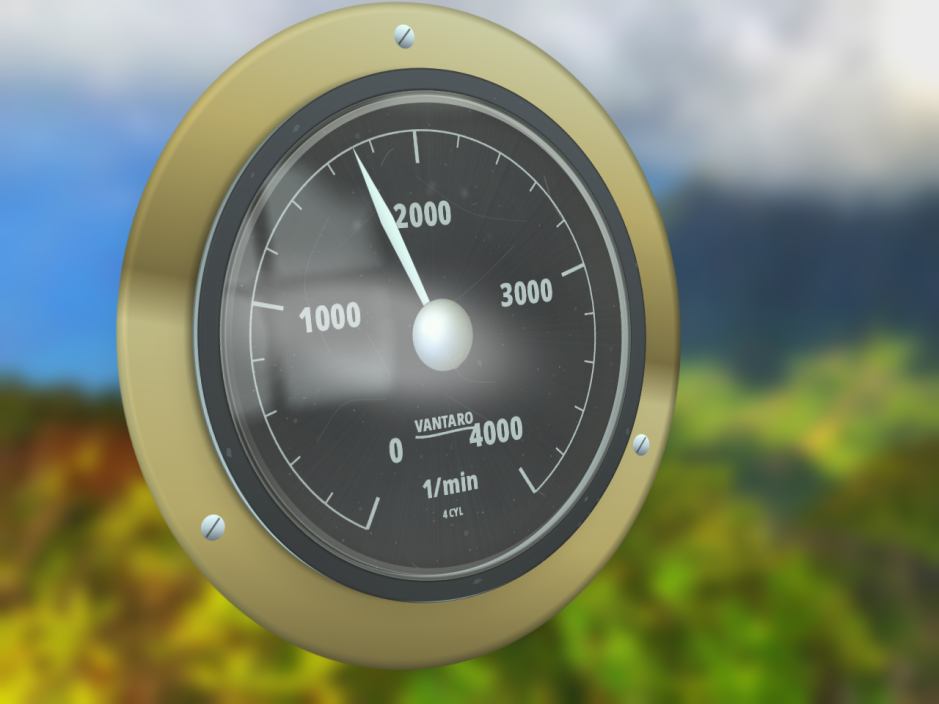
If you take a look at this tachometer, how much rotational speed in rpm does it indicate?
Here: 1700 rpm
